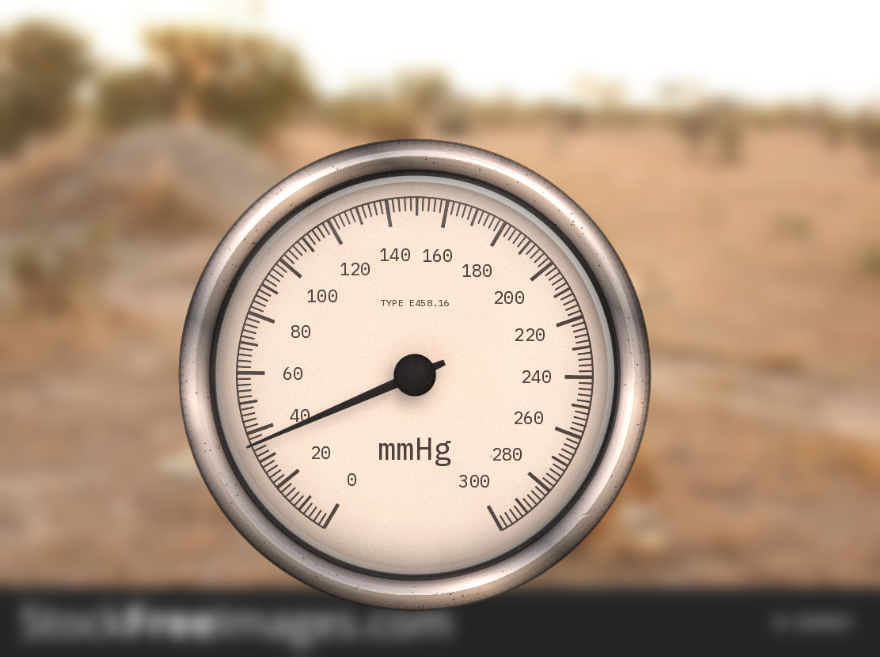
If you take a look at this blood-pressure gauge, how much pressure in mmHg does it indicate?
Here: 36 mmHg
